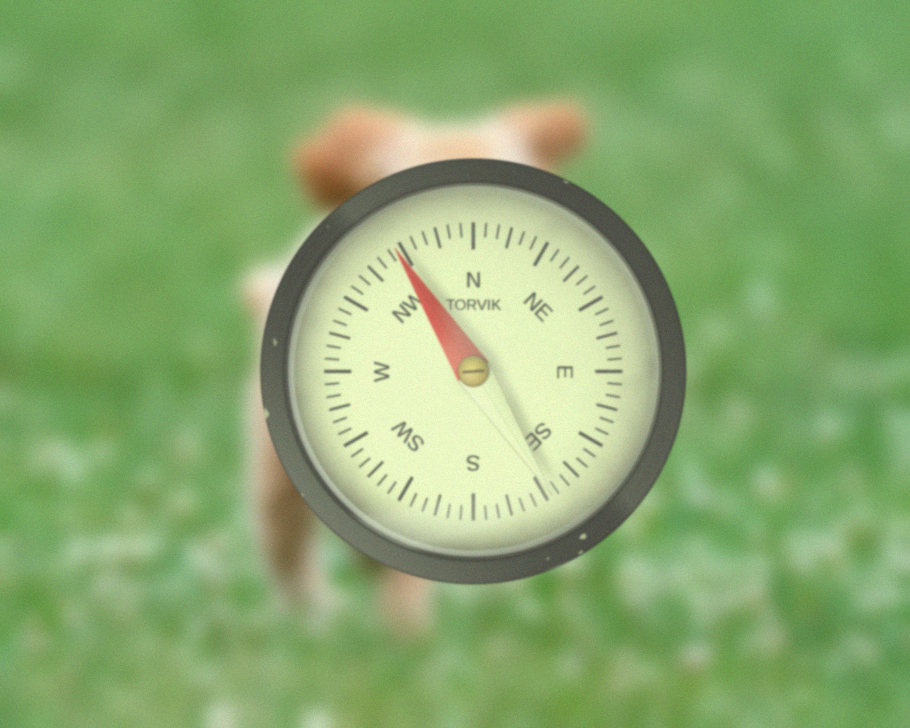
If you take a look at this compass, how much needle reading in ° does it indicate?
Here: 327.5 °
